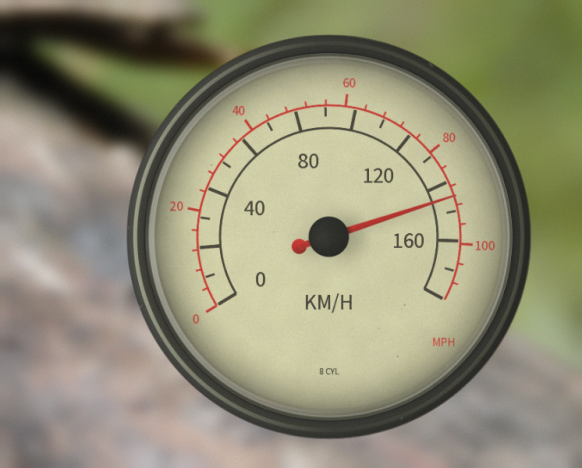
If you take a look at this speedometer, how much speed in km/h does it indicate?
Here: 145 km/h
